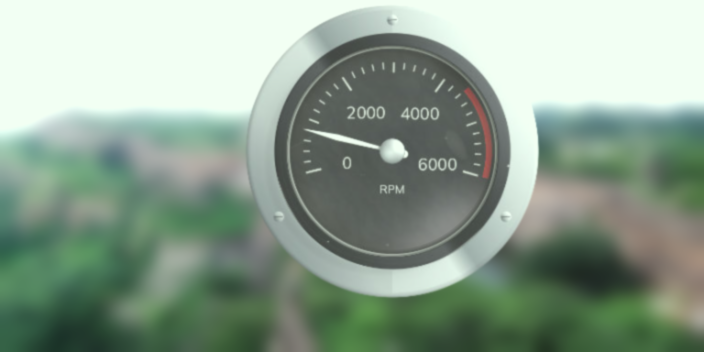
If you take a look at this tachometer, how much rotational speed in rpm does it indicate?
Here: 800 rpm
